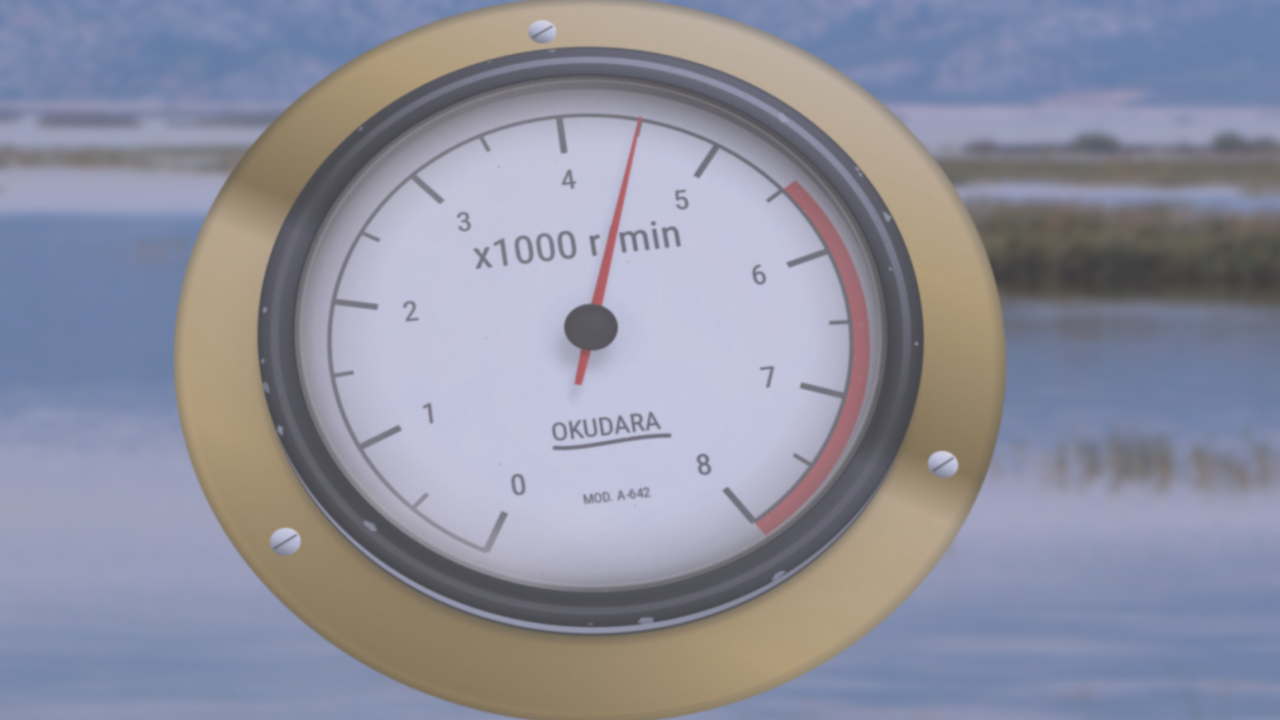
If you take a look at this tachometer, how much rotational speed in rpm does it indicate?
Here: 4500 rpm
